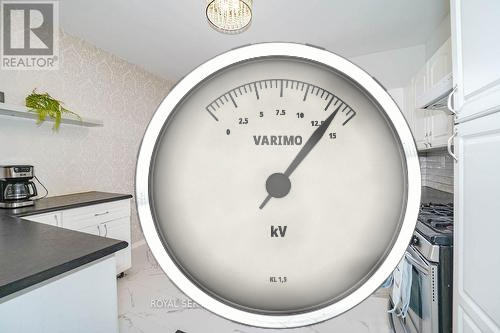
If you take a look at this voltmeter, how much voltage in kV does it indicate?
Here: 13.5 kV
